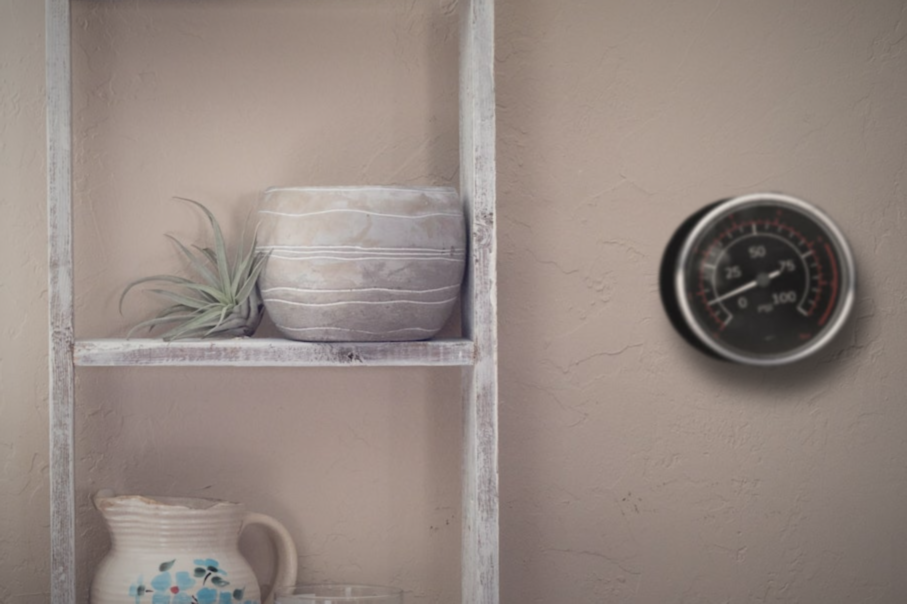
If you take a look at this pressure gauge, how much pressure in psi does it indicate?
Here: 10 psi
